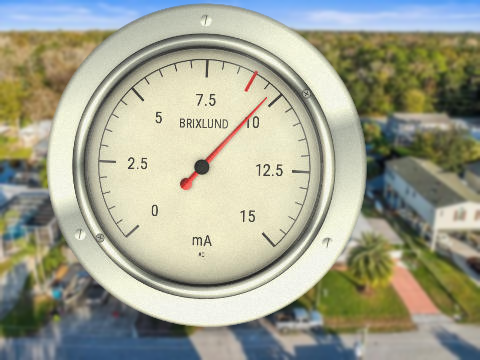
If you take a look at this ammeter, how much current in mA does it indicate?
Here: 9.75 mA
